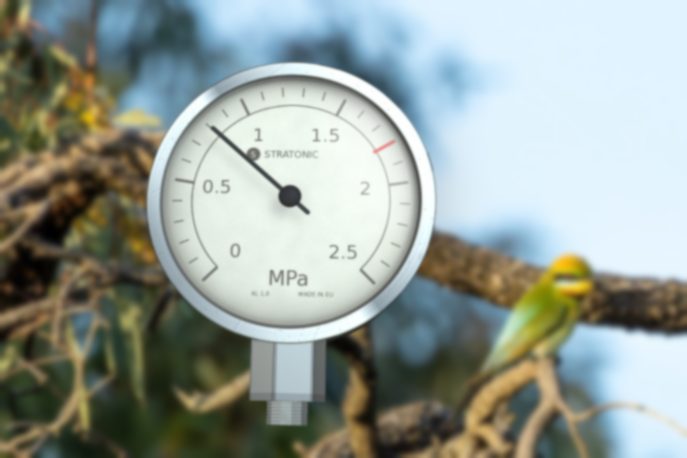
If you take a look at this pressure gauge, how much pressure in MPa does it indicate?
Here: 0.8 MPa
